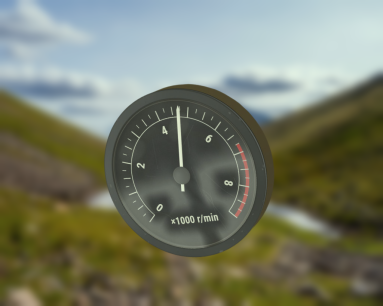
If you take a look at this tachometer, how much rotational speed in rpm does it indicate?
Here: 4750 rpm
